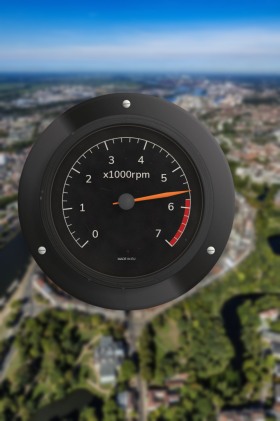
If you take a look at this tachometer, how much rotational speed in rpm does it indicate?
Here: 5600 rpm
